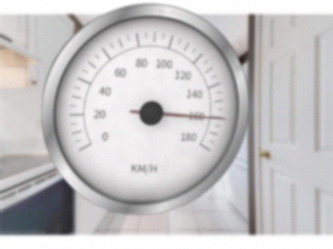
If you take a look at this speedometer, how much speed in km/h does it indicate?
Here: 160 km/h
